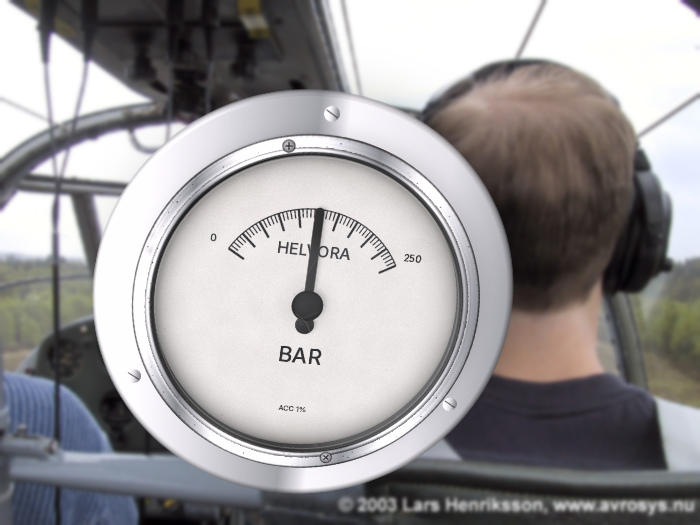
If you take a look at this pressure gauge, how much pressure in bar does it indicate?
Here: 125 bar
